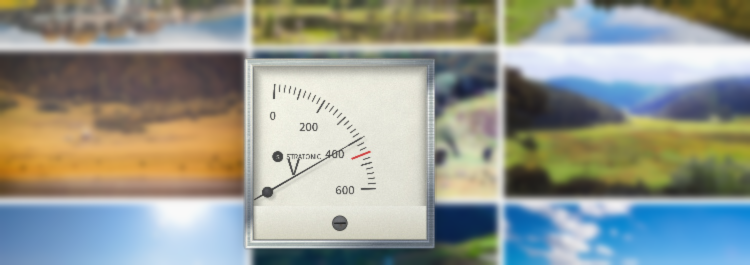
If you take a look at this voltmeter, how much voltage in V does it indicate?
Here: 400 V
